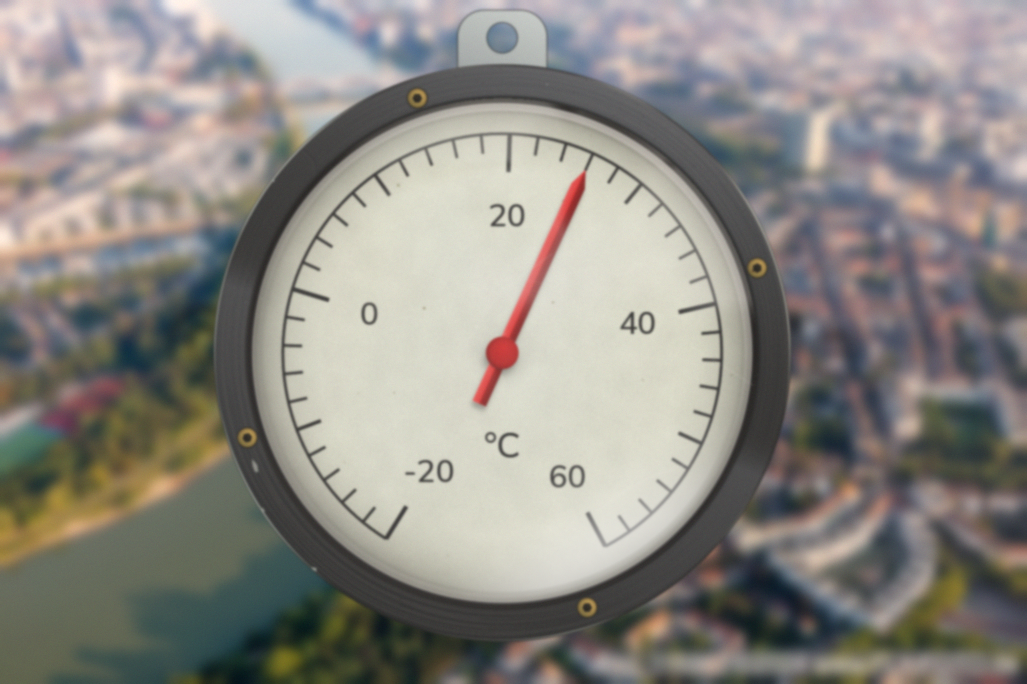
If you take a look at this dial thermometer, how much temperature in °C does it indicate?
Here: 26 °C
